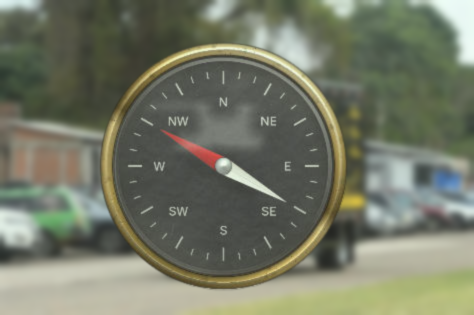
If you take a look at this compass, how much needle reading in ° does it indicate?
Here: 300 °
